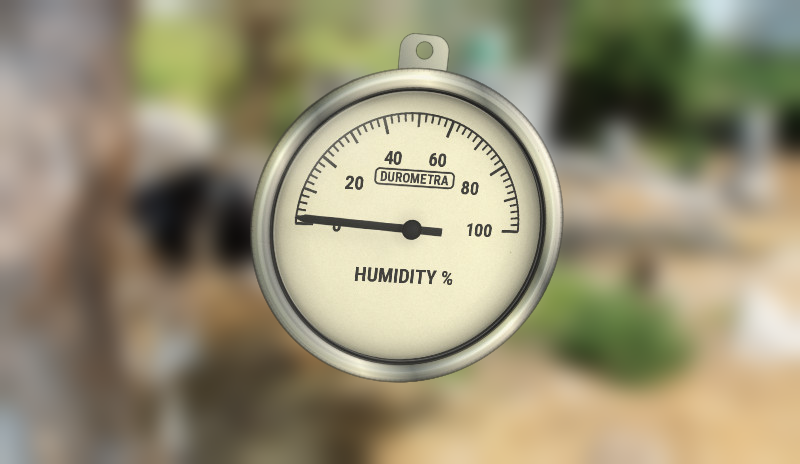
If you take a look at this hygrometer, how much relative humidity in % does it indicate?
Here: 2 %
